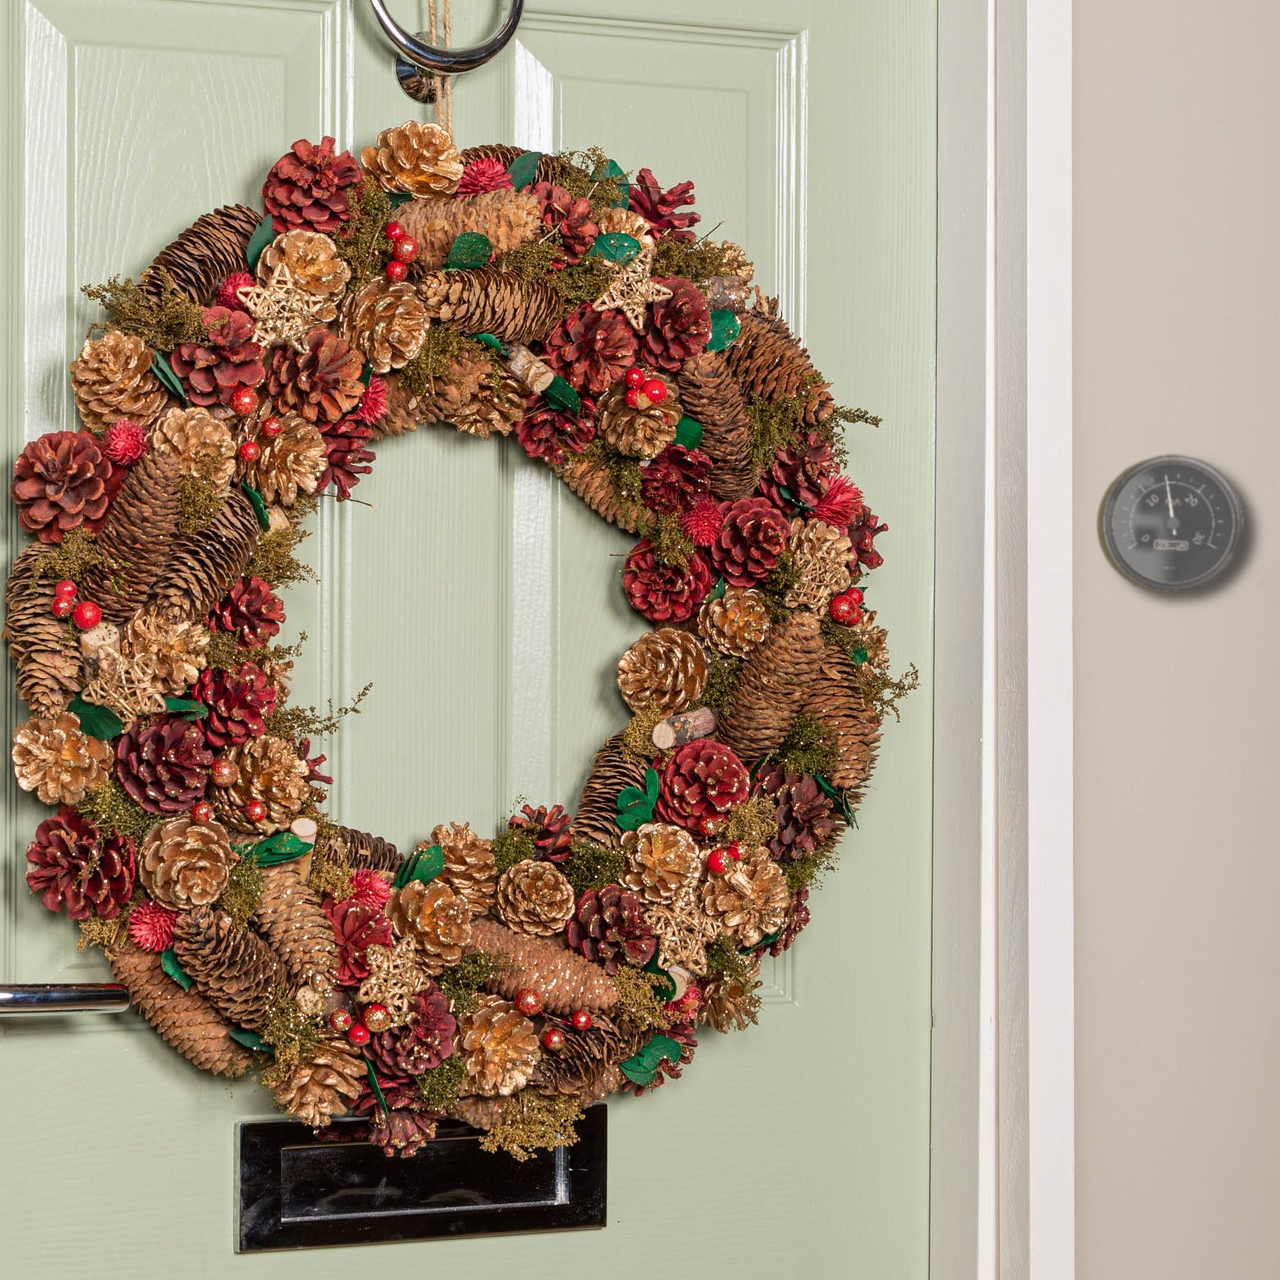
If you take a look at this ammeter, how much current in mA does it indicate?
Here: 14 mA
